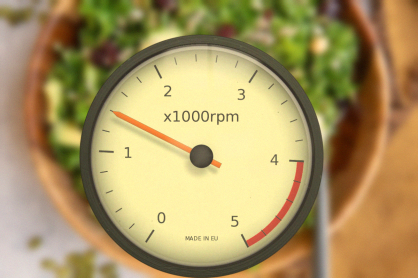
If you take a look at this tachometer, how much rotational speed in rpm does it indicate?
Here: 1400 rpm
